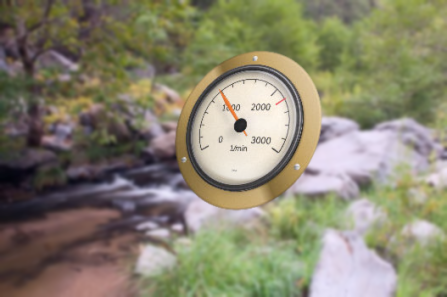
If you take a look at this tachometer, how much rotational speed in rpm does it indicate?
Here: 1000 rpm
